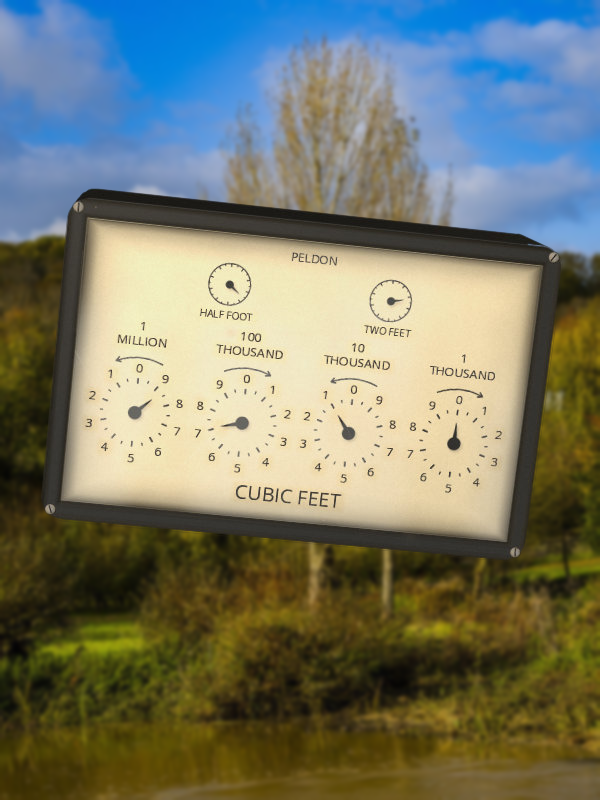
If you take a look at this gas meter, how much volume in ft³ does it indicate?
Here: 871000 ft³
